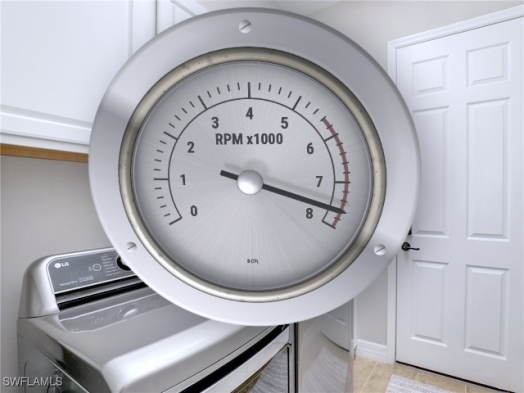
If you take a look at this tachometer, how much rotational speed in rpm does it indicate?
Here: 7600 rpm
